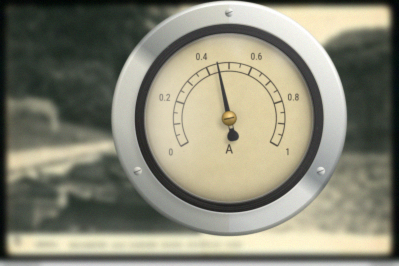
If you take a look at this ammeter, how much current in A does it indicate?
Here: 0.45 A
